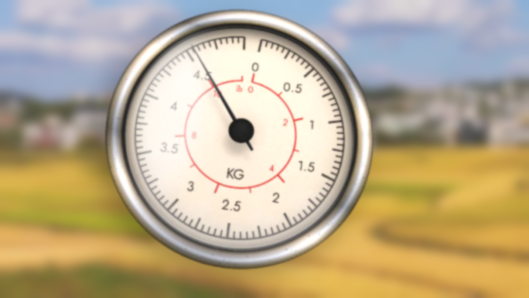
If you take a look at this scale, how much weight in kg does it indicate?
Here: 4.55 kg
